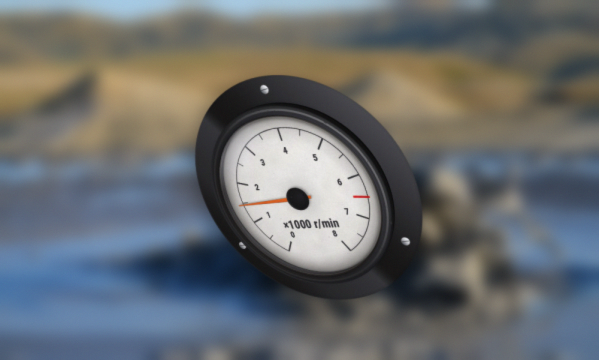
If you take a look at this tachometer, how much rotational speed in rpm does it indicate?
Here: 1500 rpm
